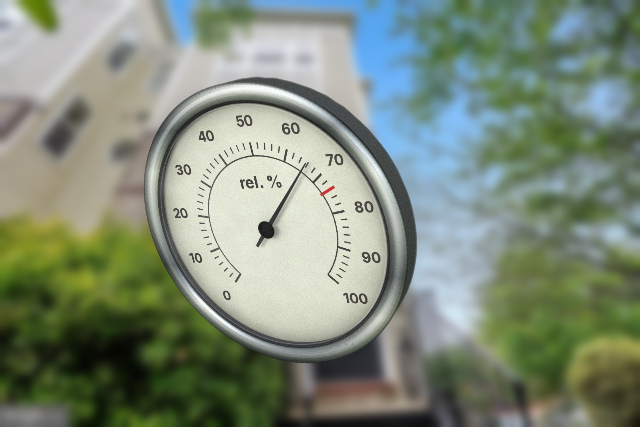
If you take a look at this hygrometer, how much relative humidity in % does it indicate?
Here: 66 %
